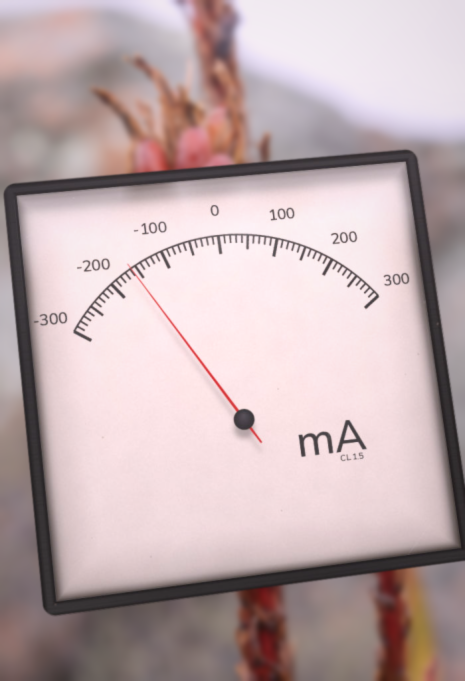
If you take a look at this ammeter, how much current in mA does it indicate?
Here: -160 mA
